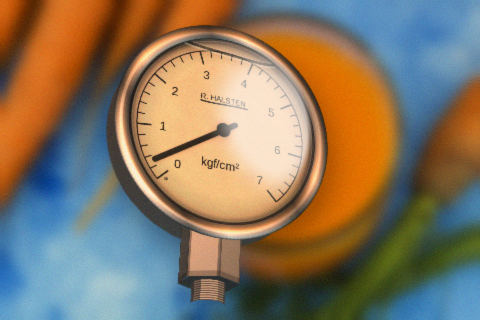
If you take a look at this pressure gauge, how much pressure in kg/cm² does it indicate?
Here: 0.3 kg/cm²
